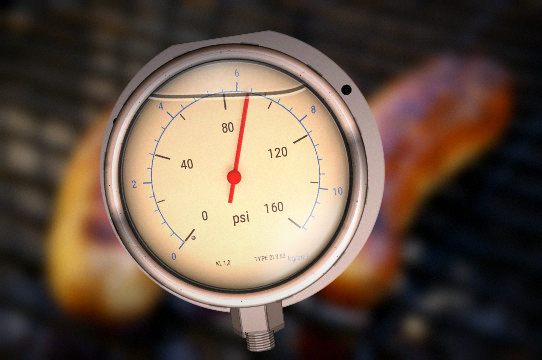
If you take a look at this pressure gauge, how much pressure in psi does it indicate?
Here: 90 psi
